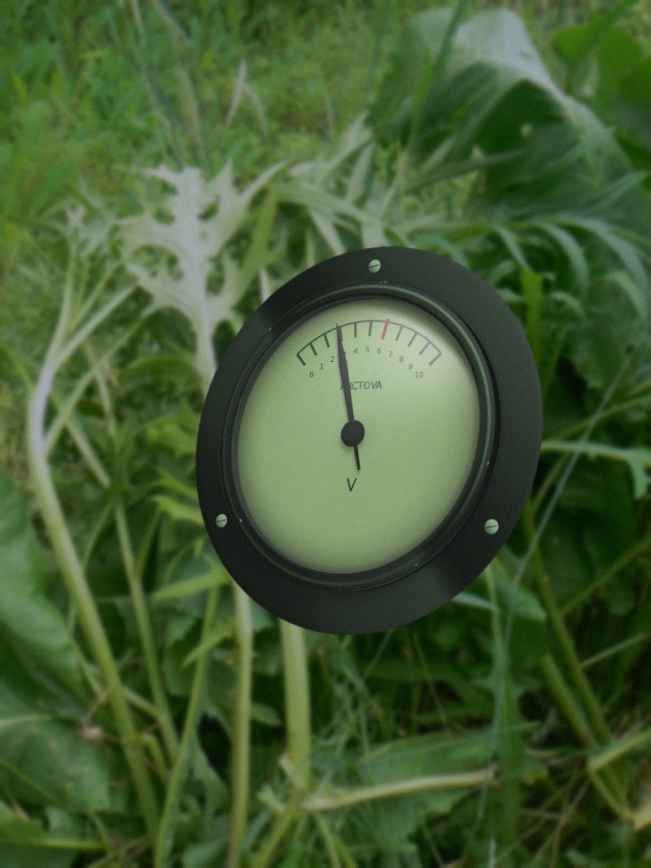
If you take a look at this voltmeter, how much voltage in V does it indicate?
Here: 3 V
